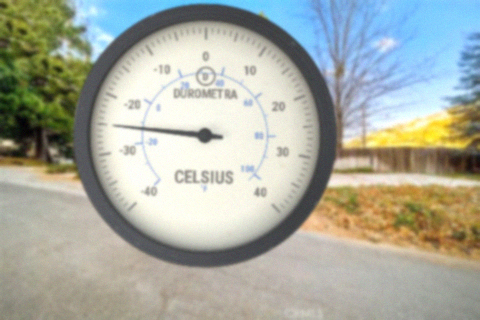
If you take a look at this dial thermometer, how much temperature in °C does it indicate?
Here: -25 °C
